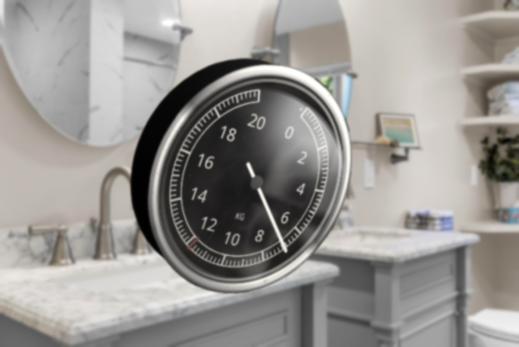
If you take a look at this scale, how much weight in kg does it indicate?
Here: 7 kg
